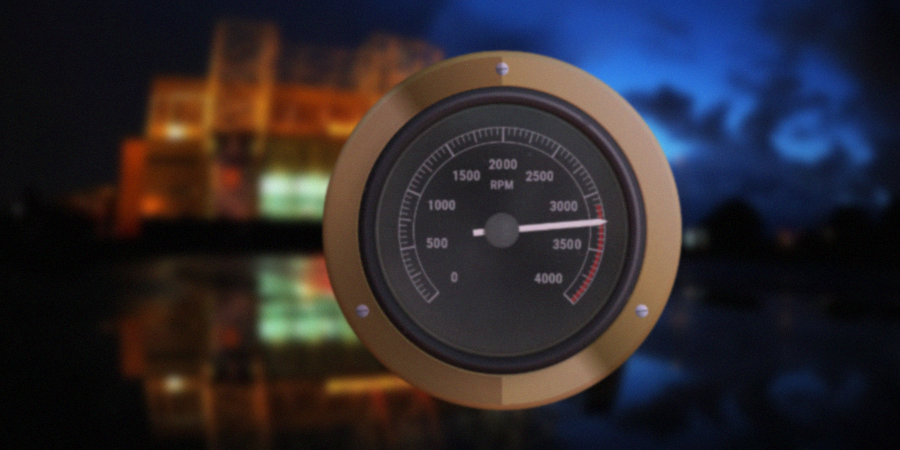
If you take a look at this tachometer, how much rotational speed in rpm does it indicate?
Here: 3250 rpm
